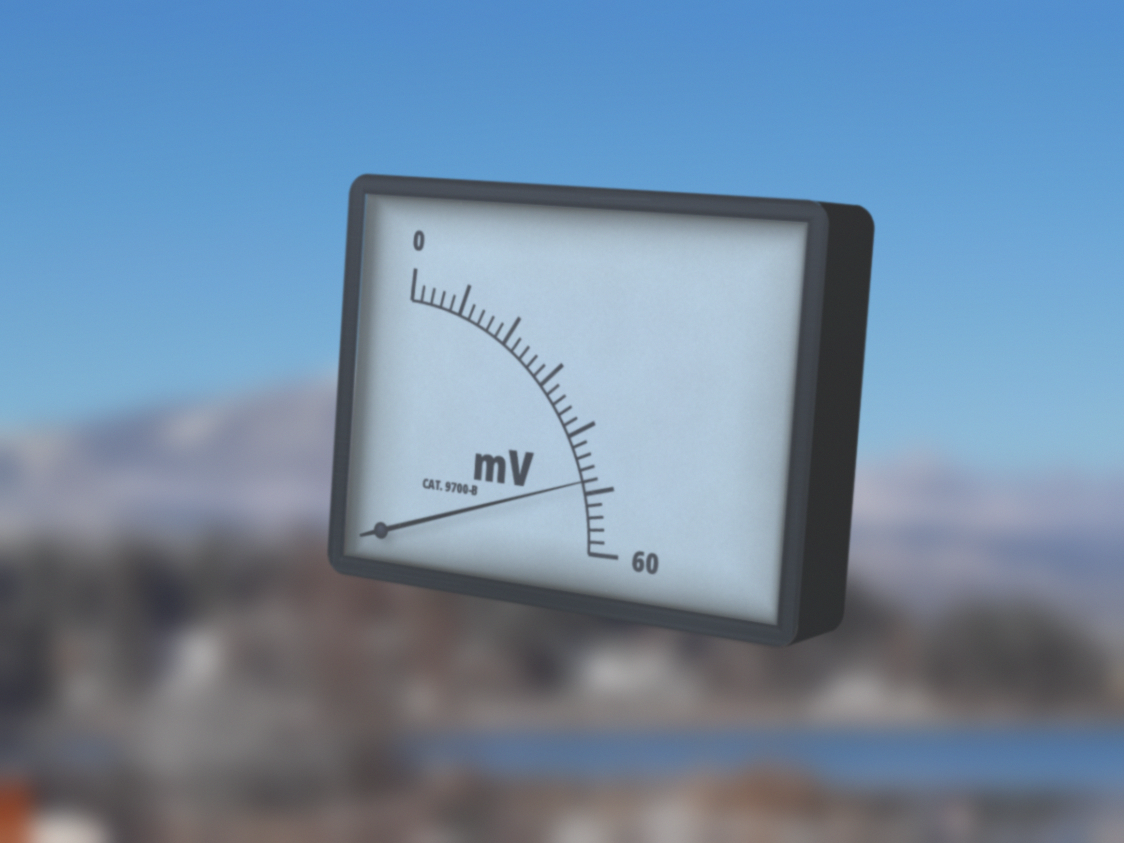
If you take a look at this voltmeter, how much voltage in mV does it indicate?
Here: 48 mV
